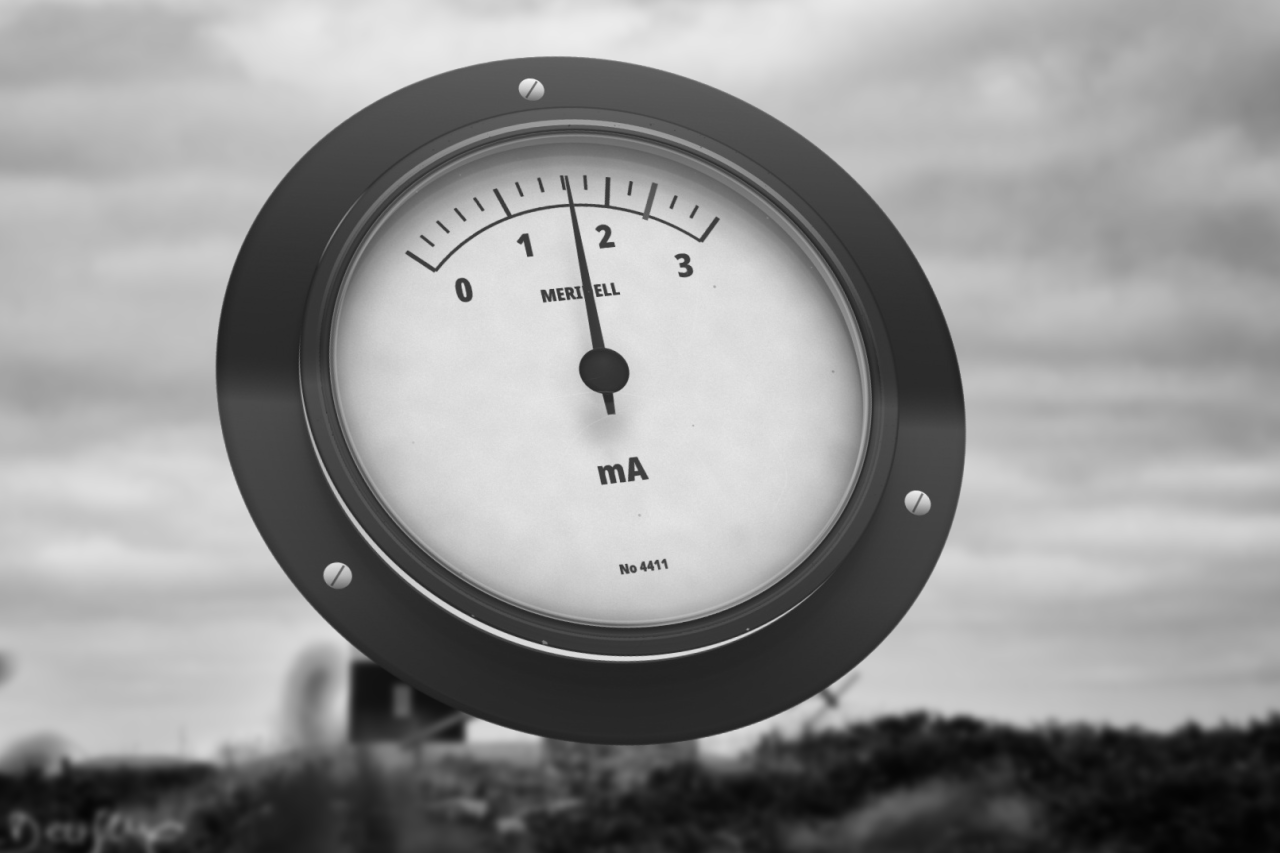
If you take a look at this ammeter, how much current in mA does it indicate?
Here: 1.6 mA
